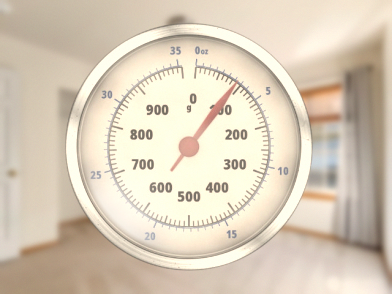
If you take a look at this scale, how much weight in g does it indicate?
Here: 90 g
